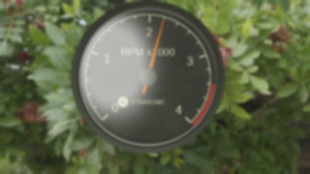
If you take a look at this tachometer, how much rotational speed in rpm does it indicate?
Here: 2200 rpm
